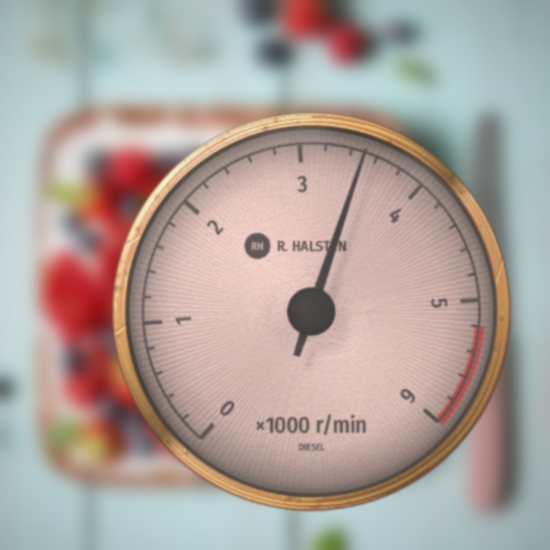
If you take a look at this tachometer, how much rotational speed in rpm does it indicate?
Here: 3500 rpm
